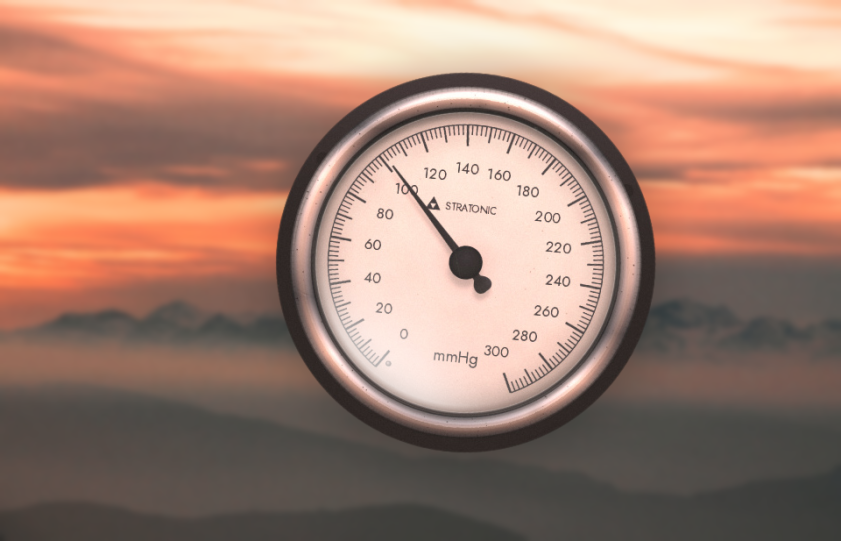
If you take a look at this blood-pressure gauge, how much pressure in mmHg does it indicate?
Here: 102 mmHg
